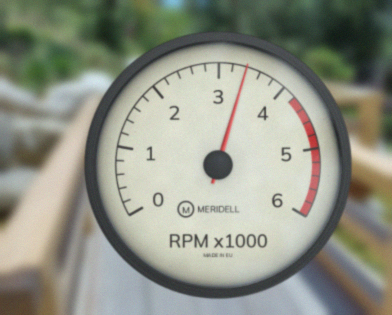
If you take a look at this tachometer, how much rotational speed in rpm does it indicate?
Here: 3400 rpm
